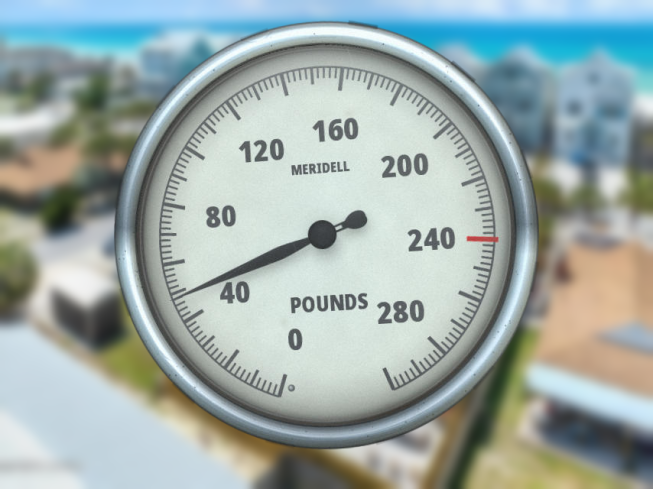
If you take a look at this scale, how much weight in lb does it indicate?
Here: 48 lb
